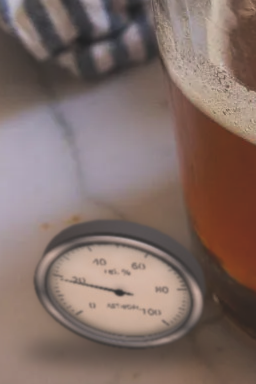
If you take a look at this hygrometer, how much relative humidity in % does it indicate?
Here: 20 %
